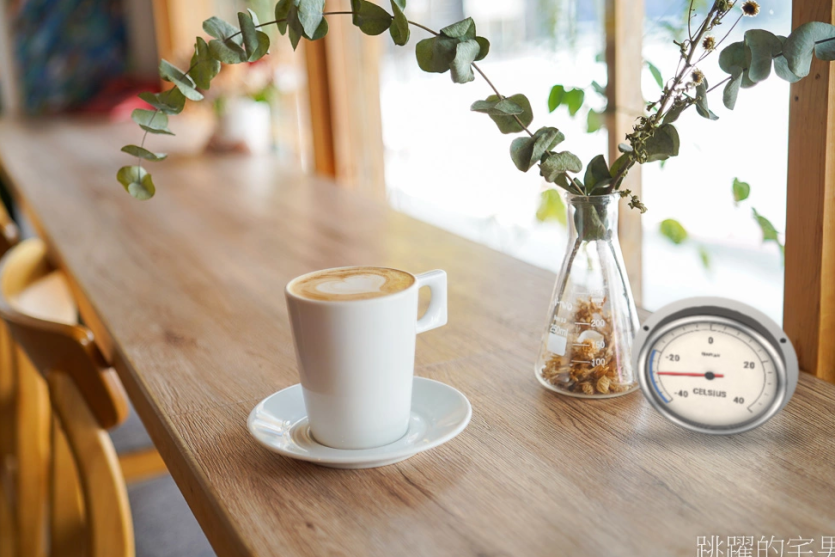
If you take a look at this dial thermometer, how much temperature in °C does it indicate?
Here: -28 °C
